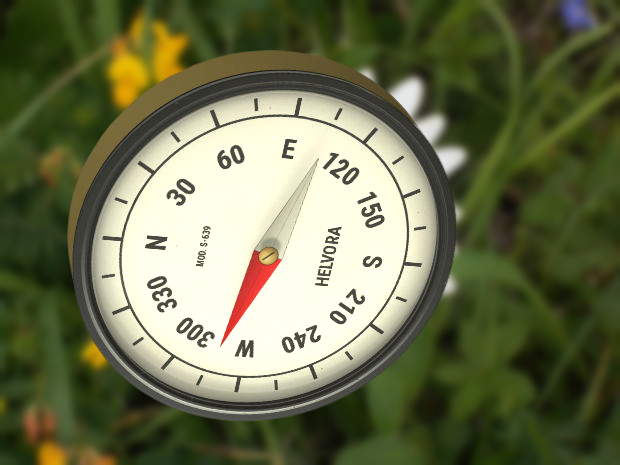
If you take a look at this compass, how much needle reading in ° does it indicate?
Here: 285 °
